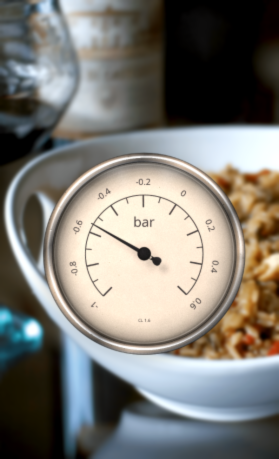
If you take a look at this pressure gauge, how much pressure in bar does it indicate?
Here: -0.55 bar
